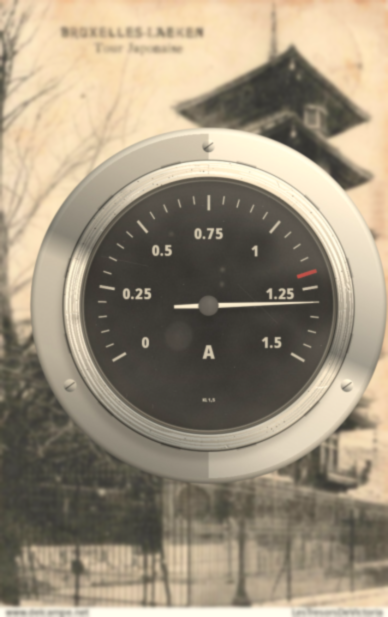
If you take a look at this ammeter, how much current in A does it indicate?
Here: 1.3 A
